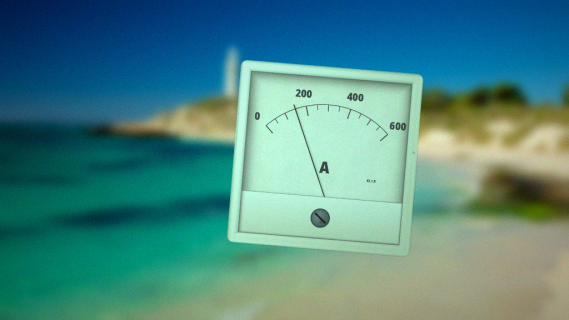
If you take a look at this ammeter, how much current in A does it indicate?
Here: 150 A
